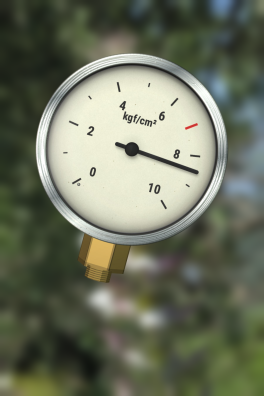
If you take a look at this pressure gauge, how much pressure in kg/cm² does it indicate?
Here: 8.5 kg/cm²
